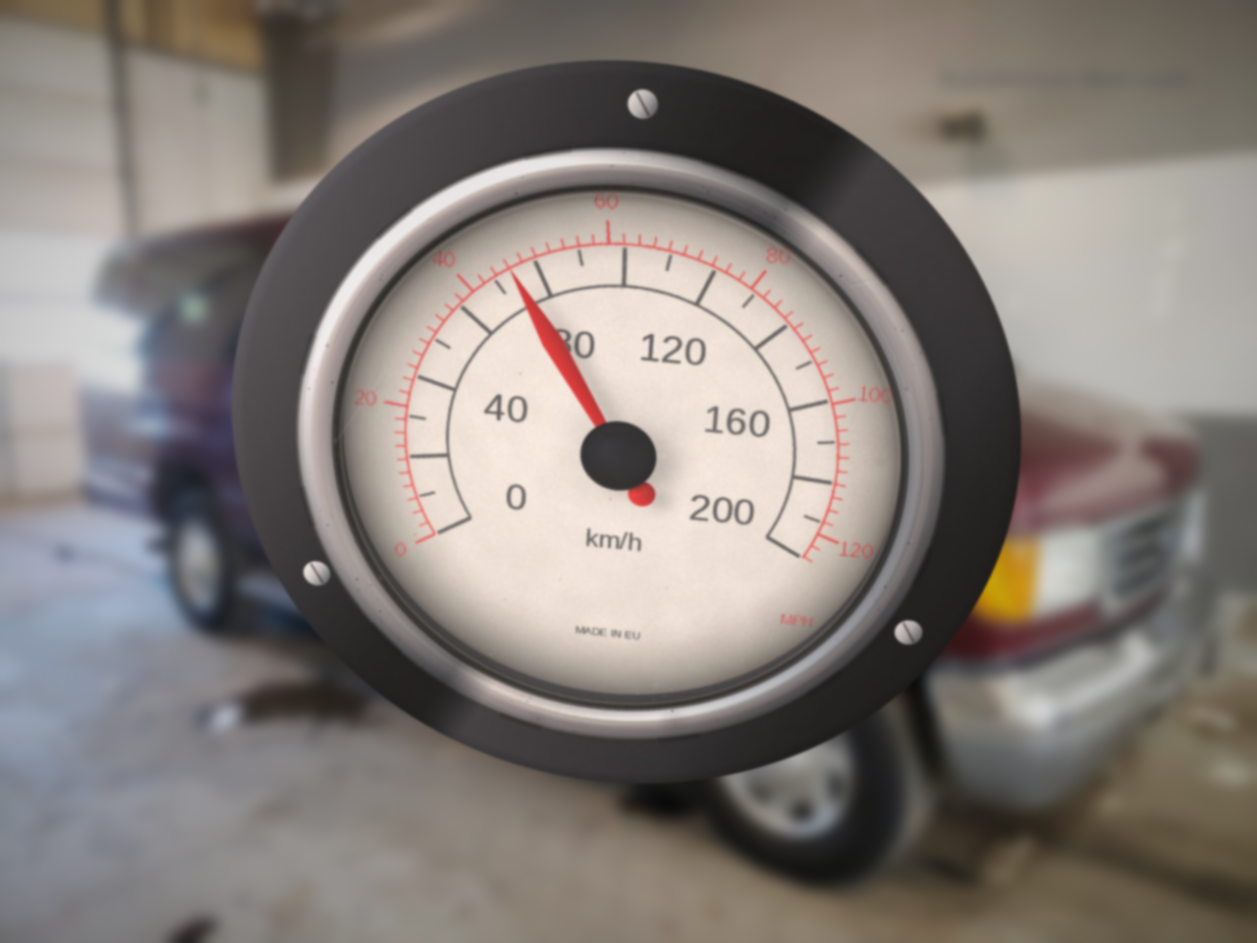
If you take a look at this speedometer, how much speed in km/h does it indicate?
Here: 75 km/h
